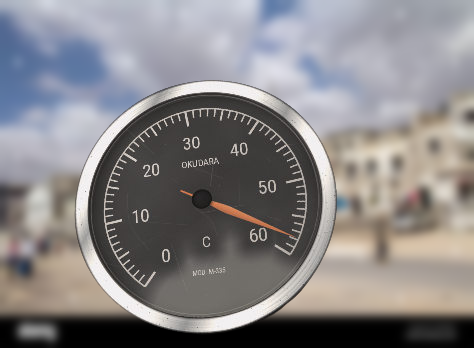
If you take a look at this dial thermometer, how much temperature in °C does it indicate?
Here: 58 °C
